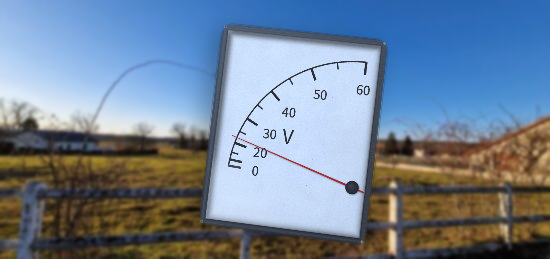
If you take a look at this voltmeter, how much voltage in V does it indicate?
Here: 22.5 V
